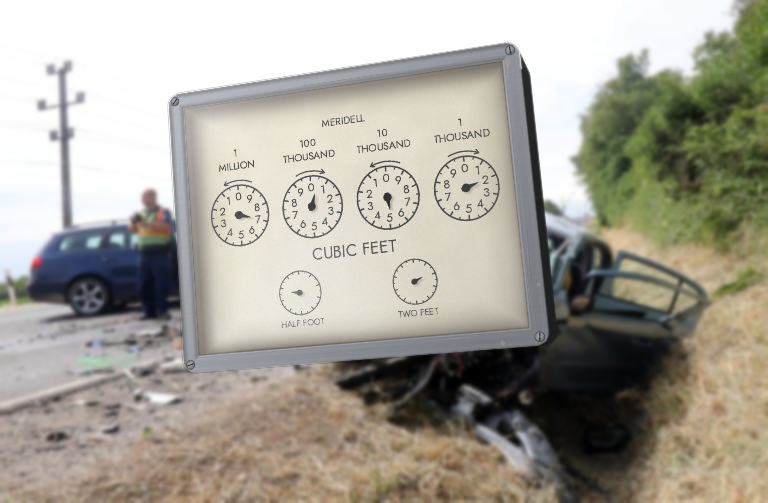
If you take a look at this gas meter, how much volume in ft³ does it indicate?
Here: 705200 ft³
